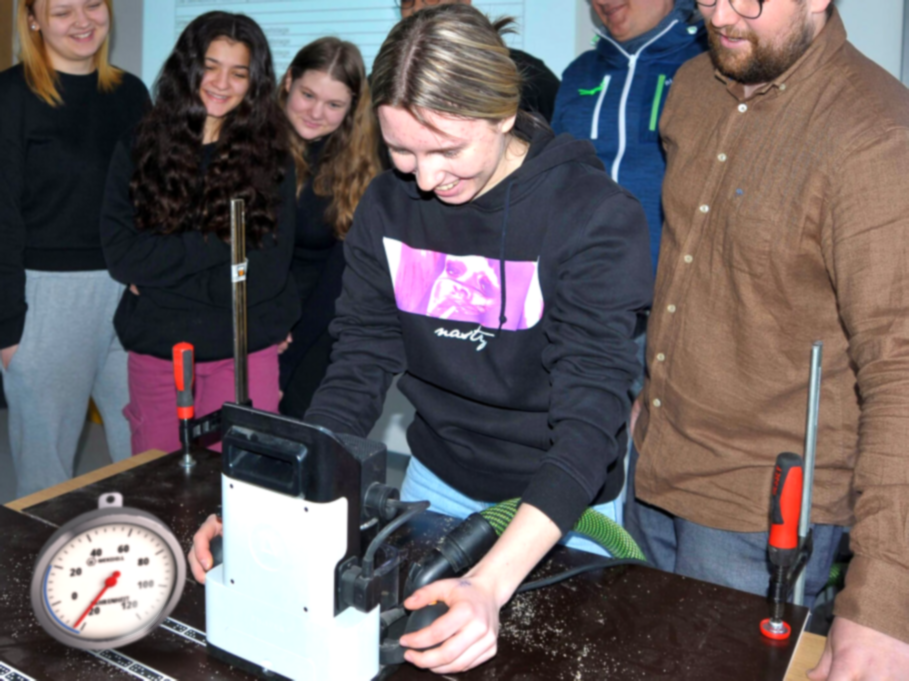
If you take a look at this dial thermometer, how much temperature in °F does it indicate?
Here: -16 °F
